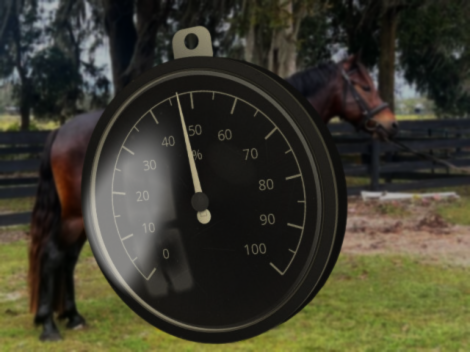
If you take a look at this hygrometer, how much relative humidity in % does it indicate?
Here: 47.5 %
